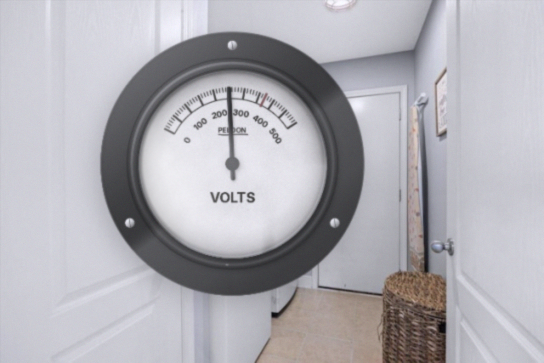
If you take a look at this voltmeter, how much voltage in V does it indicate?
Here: 250 V
